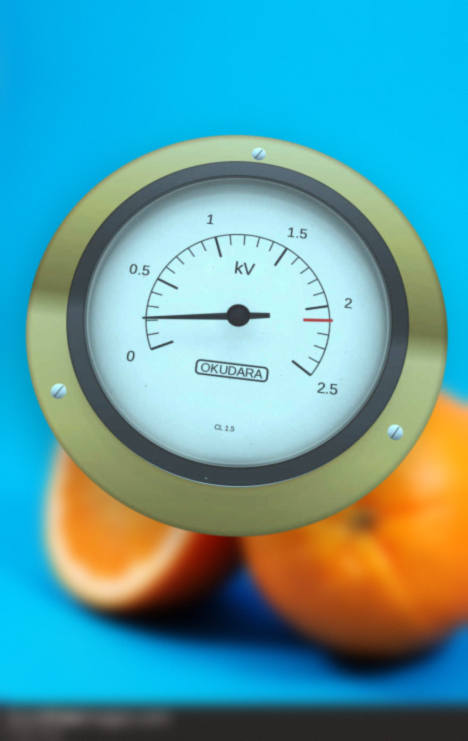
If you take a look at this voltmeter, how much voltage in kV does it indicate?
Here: 0.2 kV
